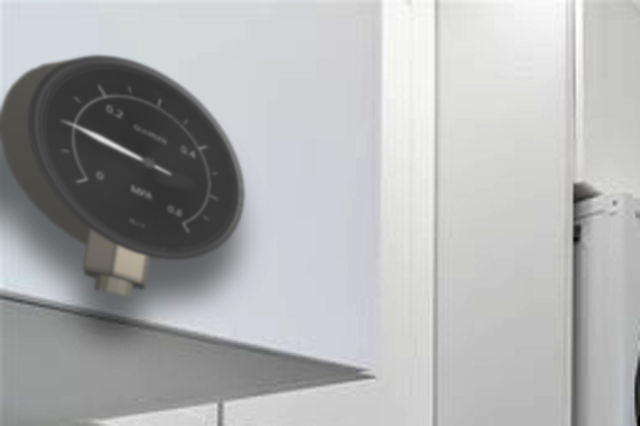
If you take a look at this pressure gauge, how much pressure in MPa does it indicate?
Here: 0.1 MPa
